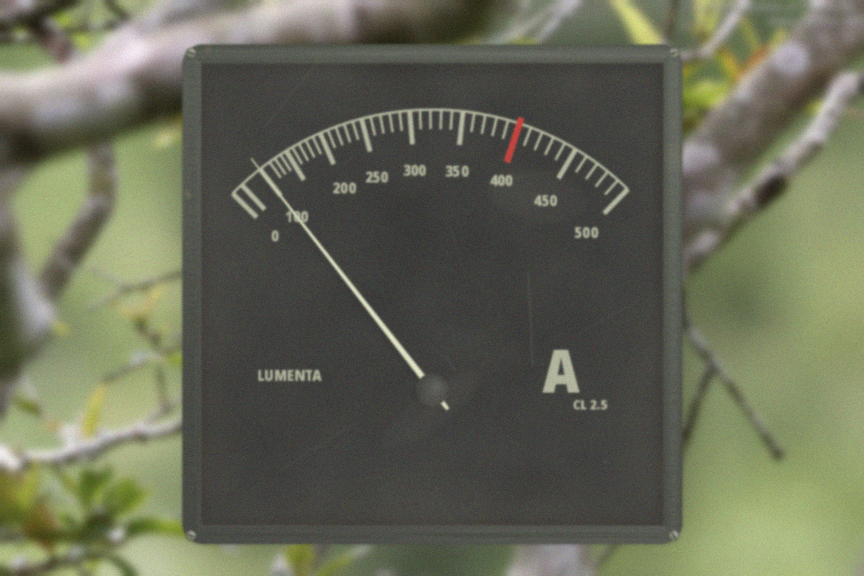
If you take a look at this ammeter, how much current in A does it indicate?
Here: 100 A
